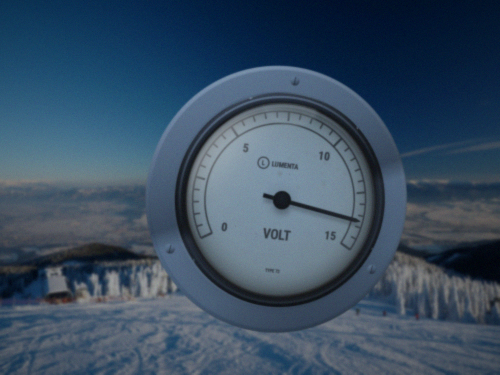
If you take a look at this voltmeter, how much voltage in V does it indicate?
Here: 13.75 V
